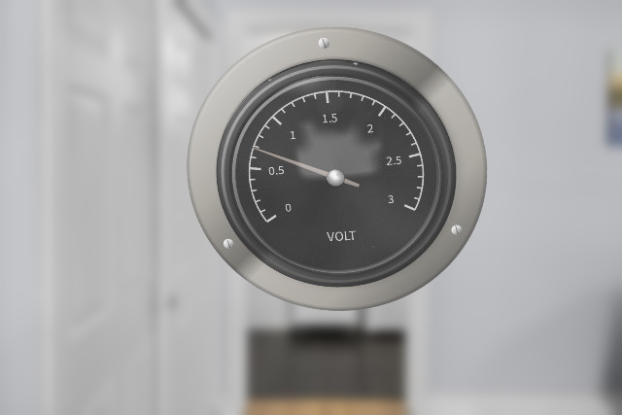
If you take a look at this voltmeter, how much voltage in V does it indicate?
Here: 0.7 V
